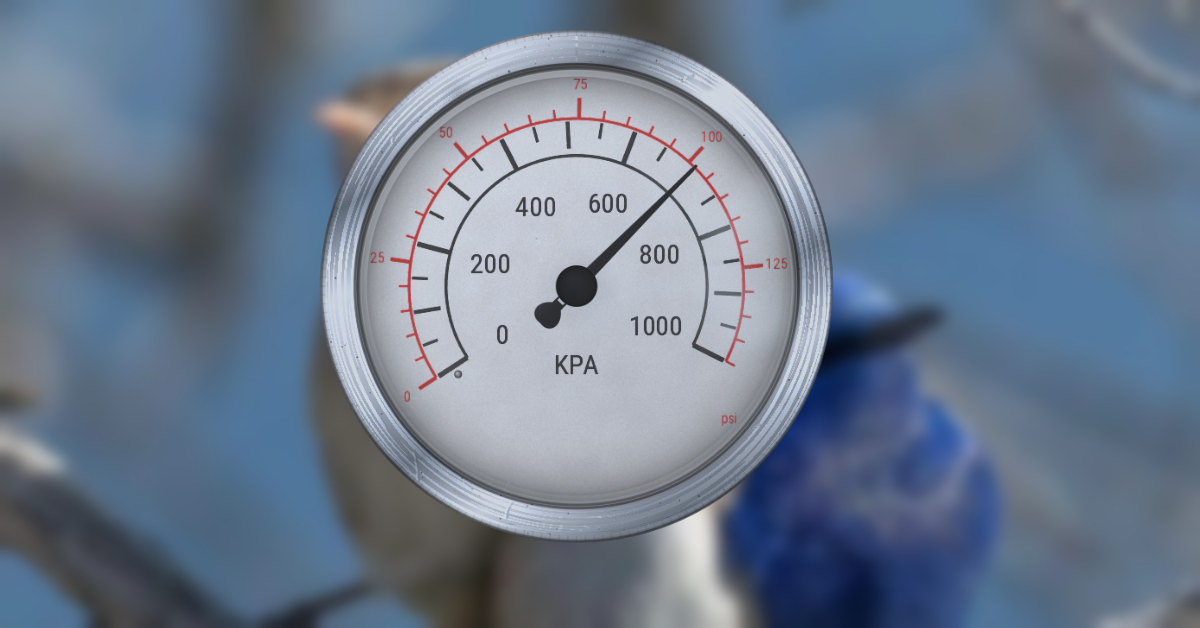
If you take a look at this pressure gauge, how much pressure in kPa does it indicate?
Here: 700 kPa
